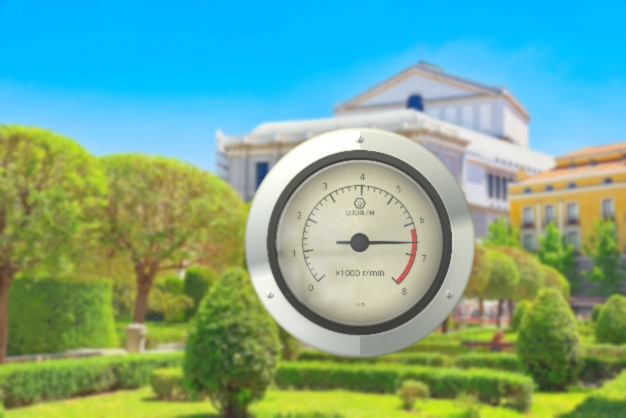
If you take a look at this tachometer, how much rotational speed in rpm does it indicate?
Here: 6600 rpm
